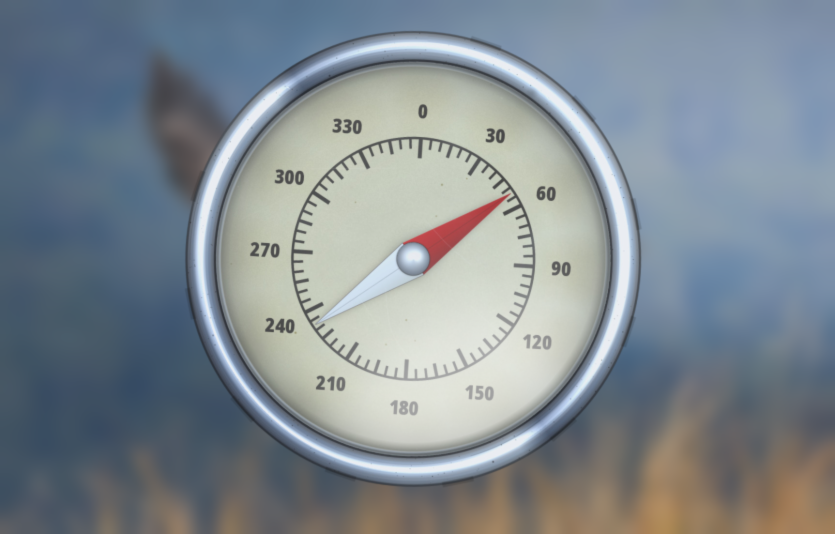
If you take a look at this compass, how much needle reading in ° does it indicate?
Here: 52.5 °
